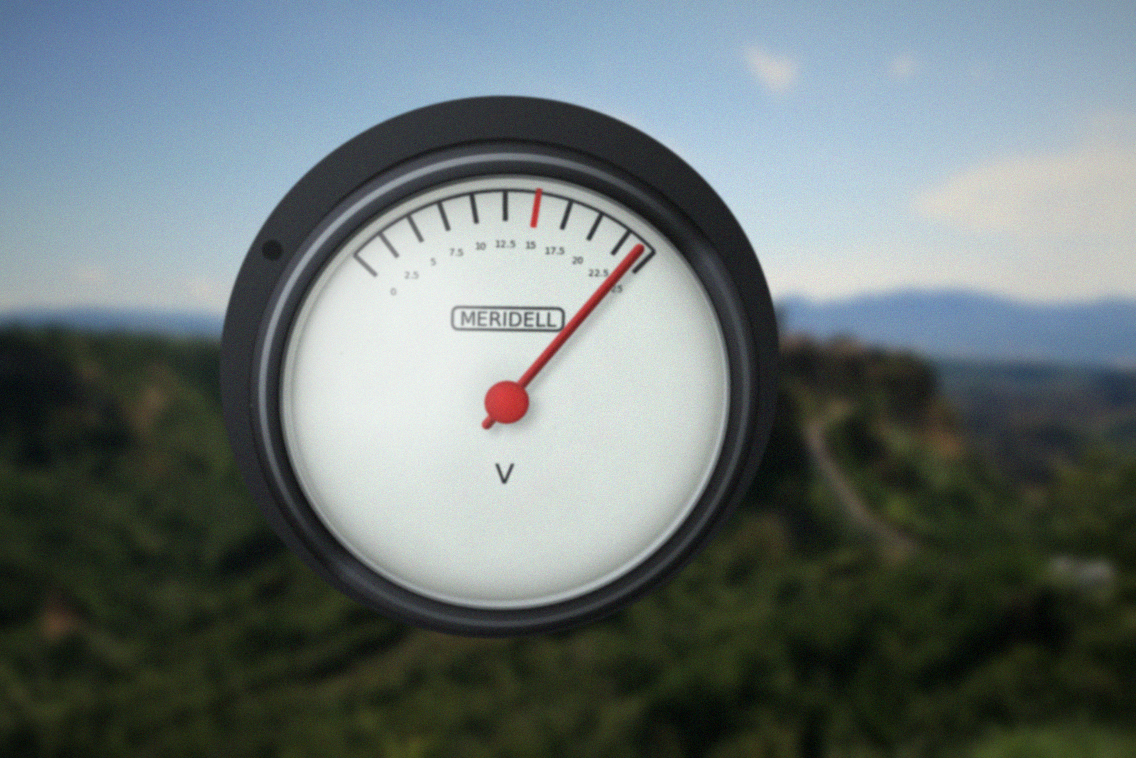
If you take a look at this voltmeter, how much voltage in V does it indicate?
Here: 23.75 V
